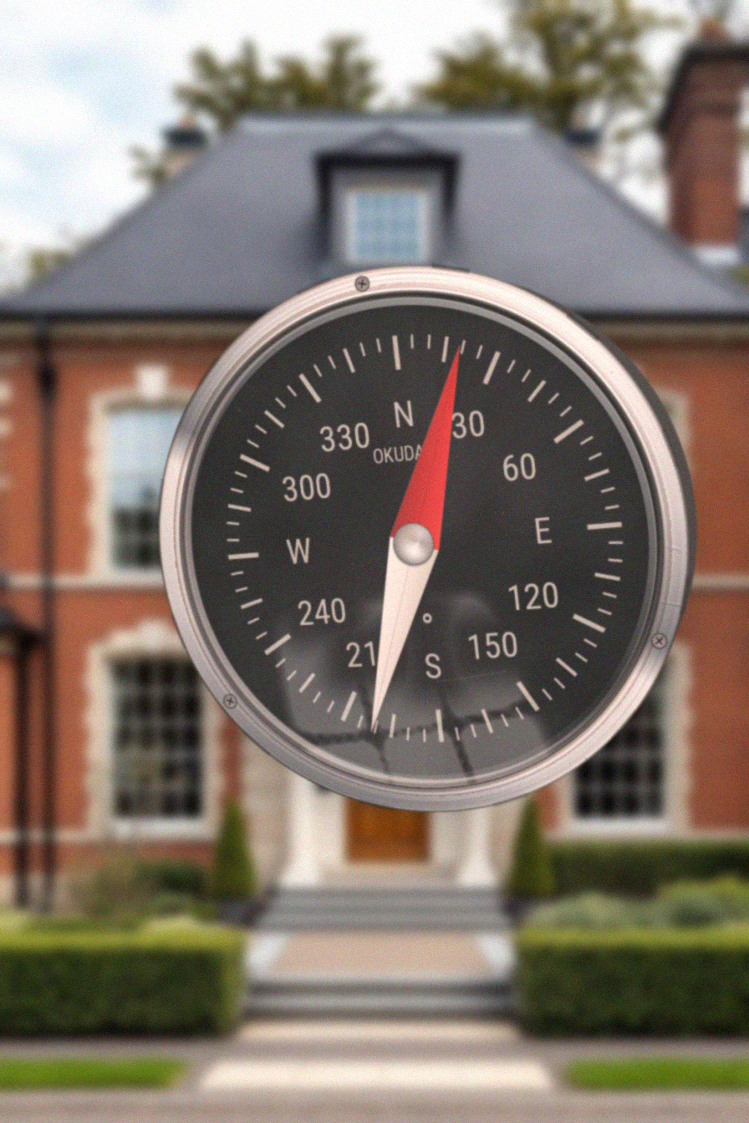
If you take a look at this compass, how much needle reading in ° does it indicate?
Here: 20 °
